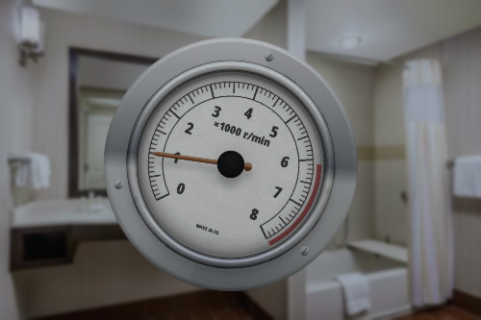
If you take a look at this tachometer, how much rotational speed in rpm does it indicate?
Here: 1000 rpm
